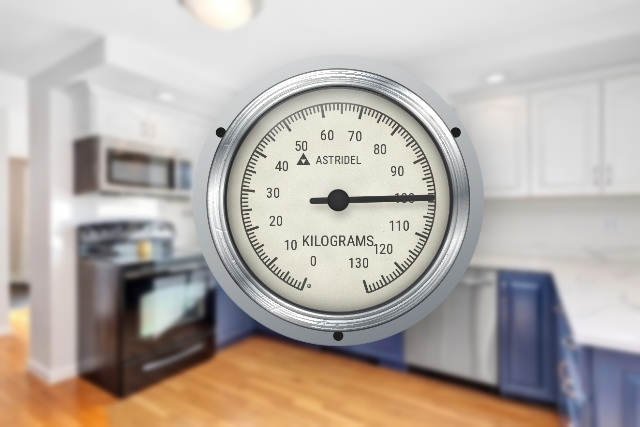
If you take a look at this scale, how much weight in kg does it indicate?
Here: 100 kg
